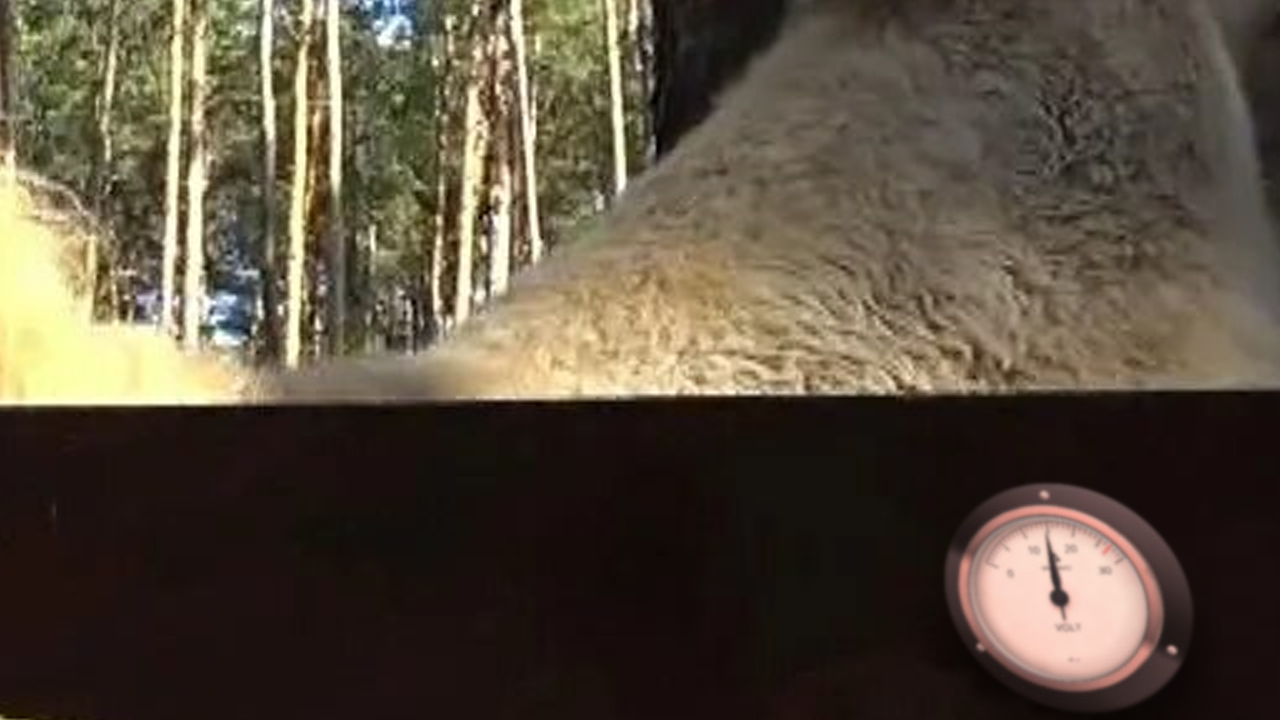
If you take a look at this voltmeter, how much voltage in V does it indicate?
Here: 15 V
